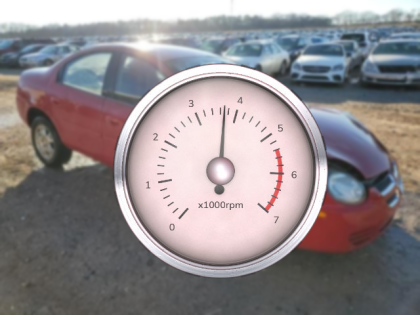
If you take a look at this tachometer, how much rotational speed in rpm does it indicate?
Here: 3700 rpm
